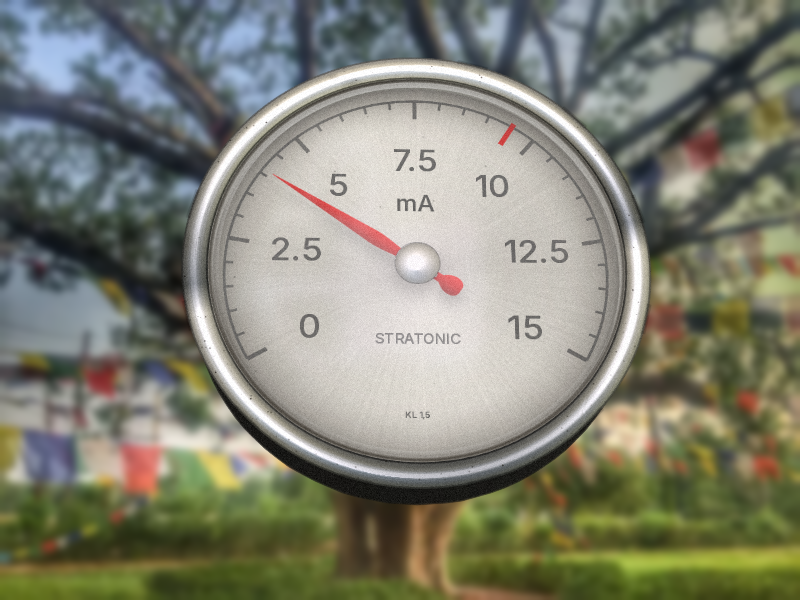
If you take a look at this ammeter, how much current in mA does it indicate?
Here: 4 mA
